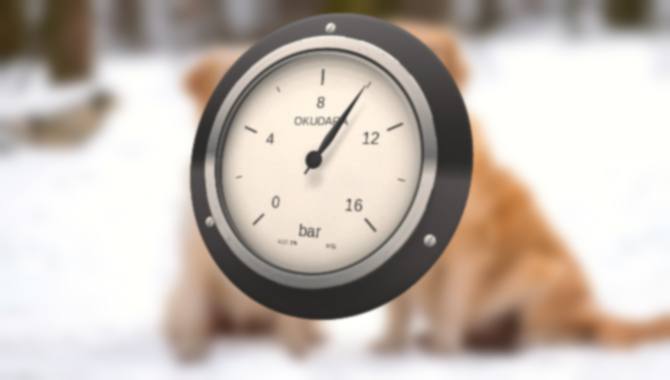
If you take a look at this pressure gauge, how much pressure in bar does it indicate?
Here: 10 bar
